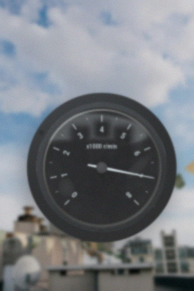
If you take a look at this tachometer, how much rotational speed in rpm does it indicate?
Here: 7000 rpm
